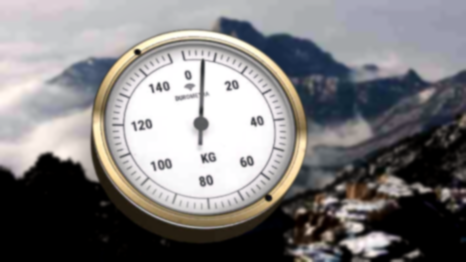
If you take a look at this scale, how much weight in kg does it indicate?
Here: 6 kg
